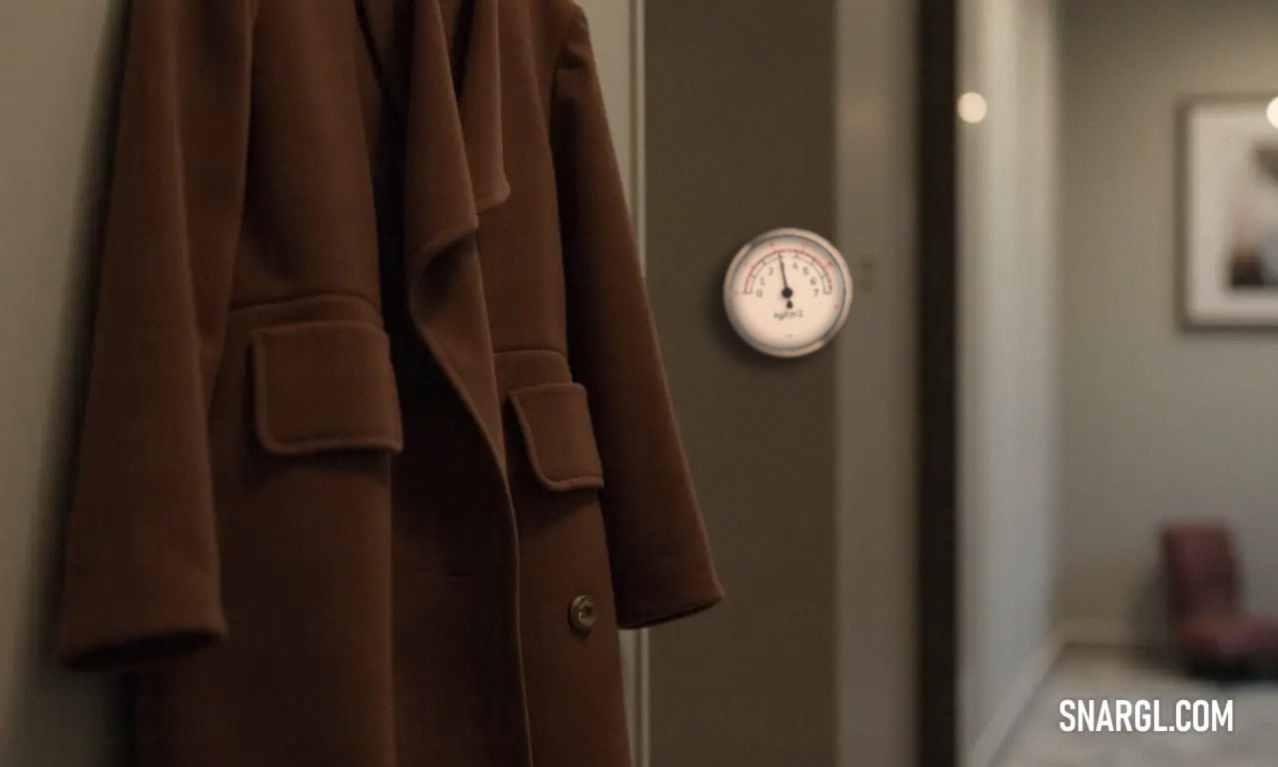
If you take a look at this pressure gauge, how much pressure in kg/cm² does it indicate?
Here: 3 kg/cm²
